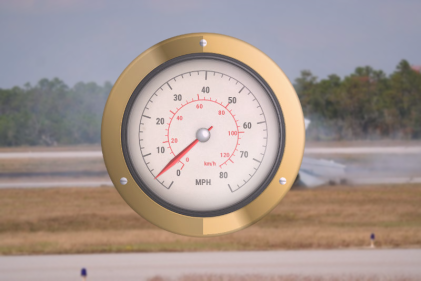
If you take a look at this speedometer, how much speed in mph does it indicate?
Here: 4 mph
